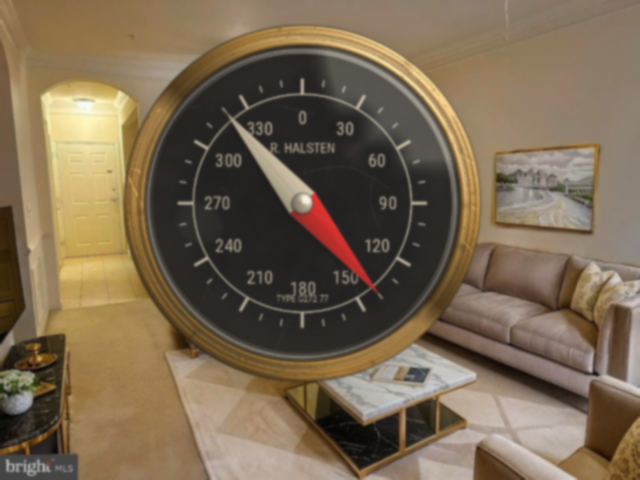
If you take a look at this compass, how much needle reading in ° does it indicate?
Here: 140 °
